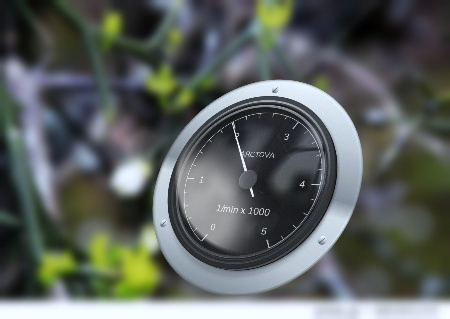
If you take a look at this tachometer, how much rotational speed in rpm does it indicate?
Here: 2000 rpm
